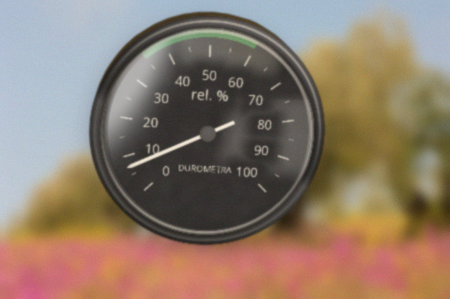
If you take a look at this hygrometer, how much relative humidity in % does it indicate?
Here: 7.5 %
